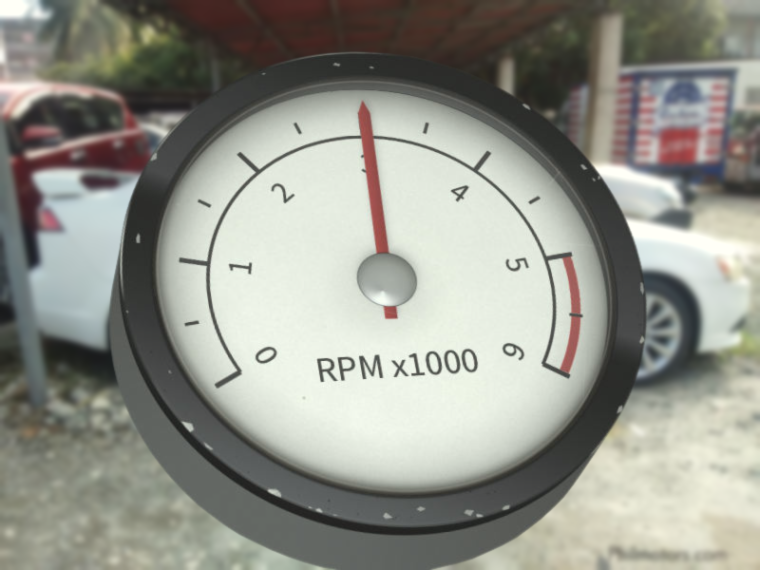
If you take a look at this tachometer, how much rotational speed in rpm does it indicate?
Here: 3000 rpm
